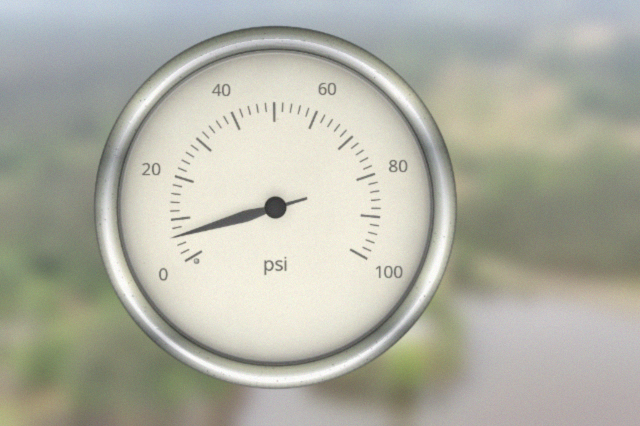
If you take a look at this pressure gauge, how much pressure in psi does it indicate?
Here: 6 psi
